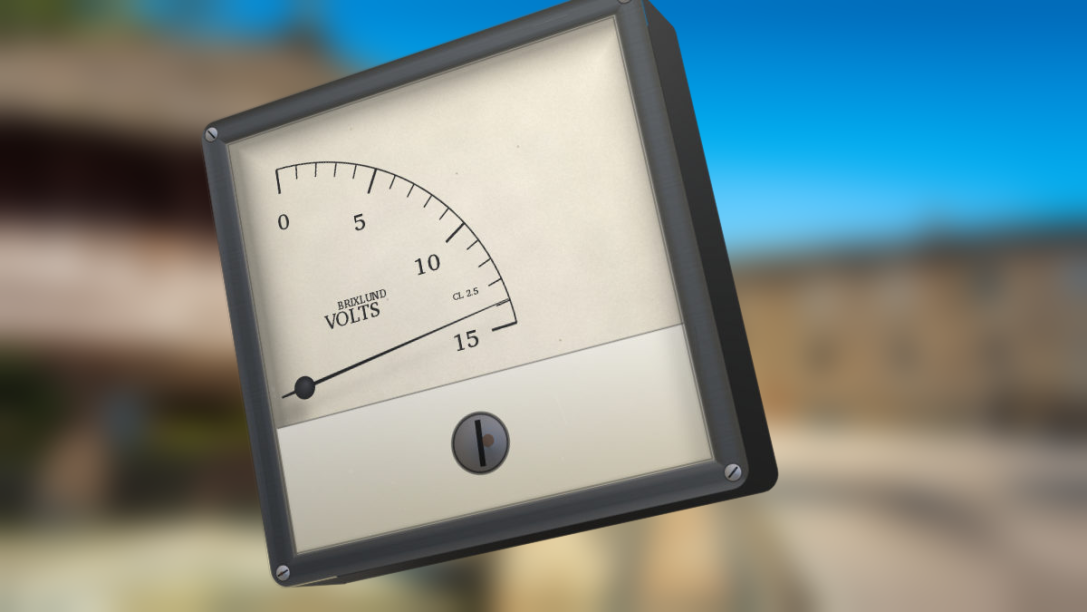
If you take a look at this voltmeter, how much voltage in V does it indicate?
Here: 14 V
